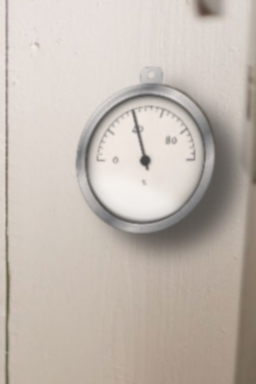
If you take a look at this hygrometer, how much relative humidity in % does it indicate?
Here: 40 %
